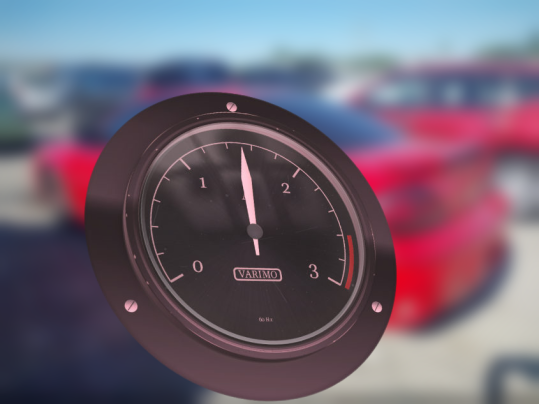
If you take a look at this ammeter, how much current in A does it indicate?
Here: 1.5 A
